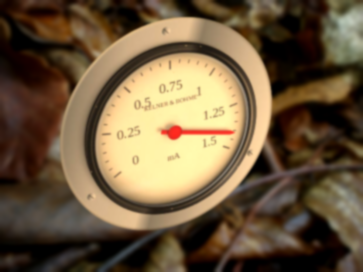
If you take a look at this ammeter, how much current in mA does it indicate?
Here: 1.4 mA
